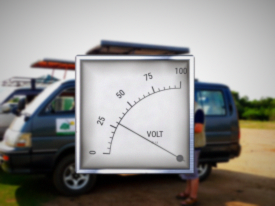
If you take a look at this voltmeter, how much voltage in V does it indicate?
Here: 30 V
